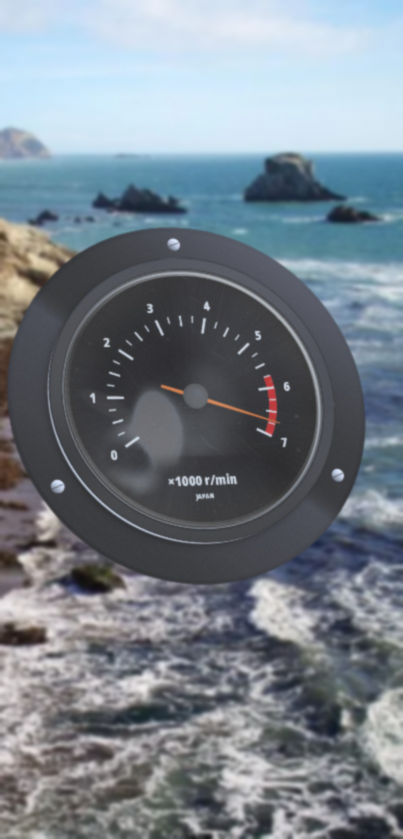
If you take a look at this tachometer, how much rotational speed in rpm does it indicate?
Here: 6750 rpm
